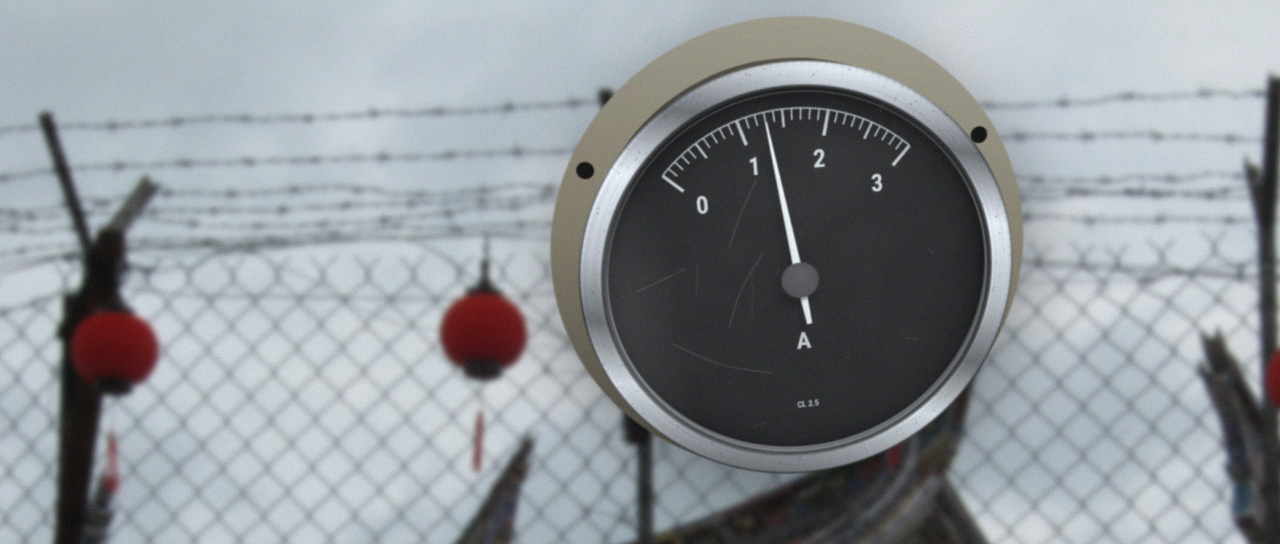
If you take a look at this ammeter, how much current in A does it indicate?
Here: 1.3 A
